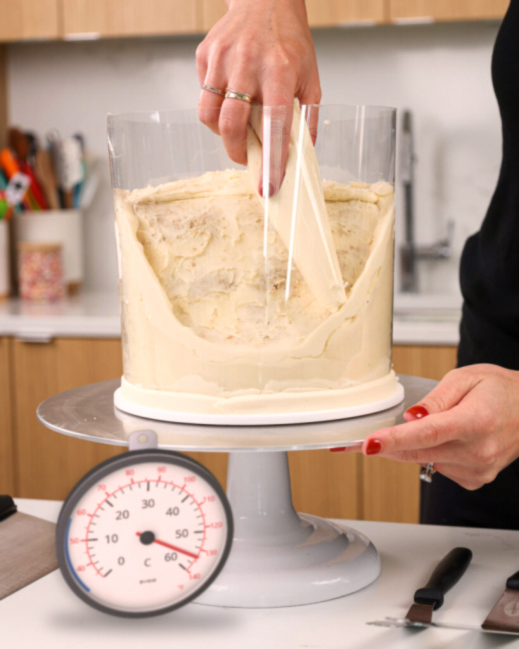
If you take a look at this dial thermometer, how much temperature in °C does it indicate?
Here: 56 °C
